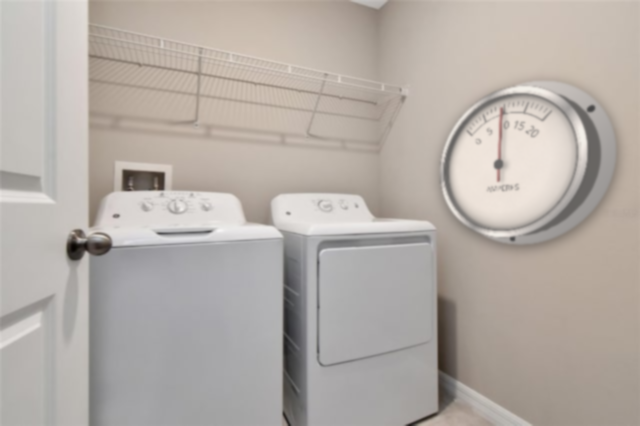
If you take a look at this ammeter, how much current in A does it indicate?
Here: 10 A
